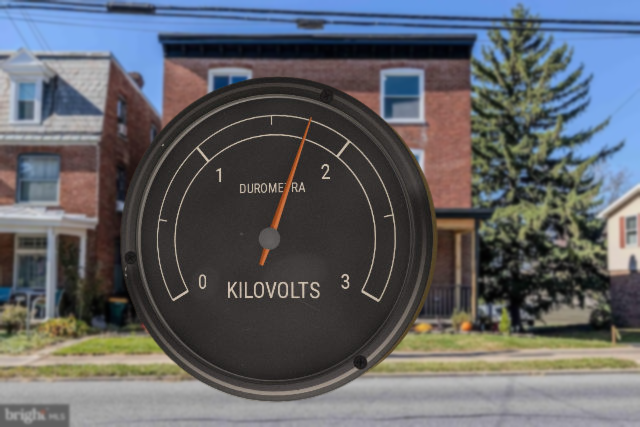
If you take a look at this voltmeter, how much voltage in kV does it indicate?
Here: 1.75 kV
